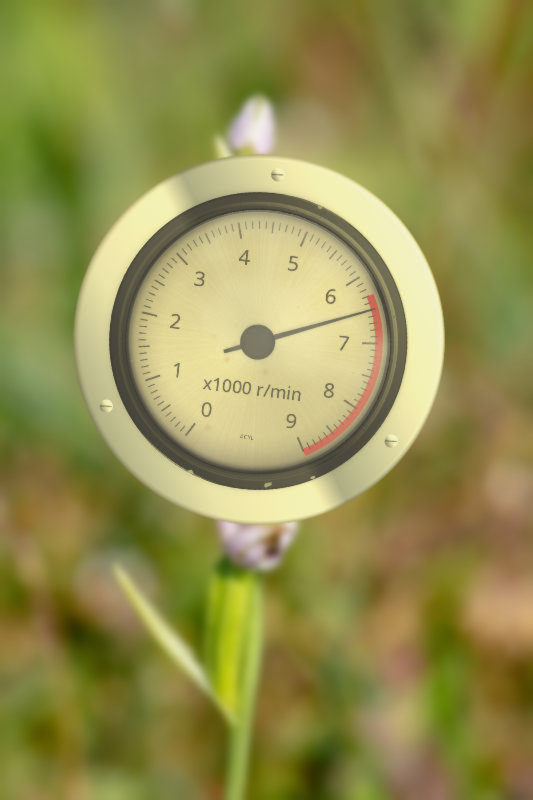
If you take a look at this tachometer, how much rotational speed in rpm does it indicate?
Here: 6500 rpm
